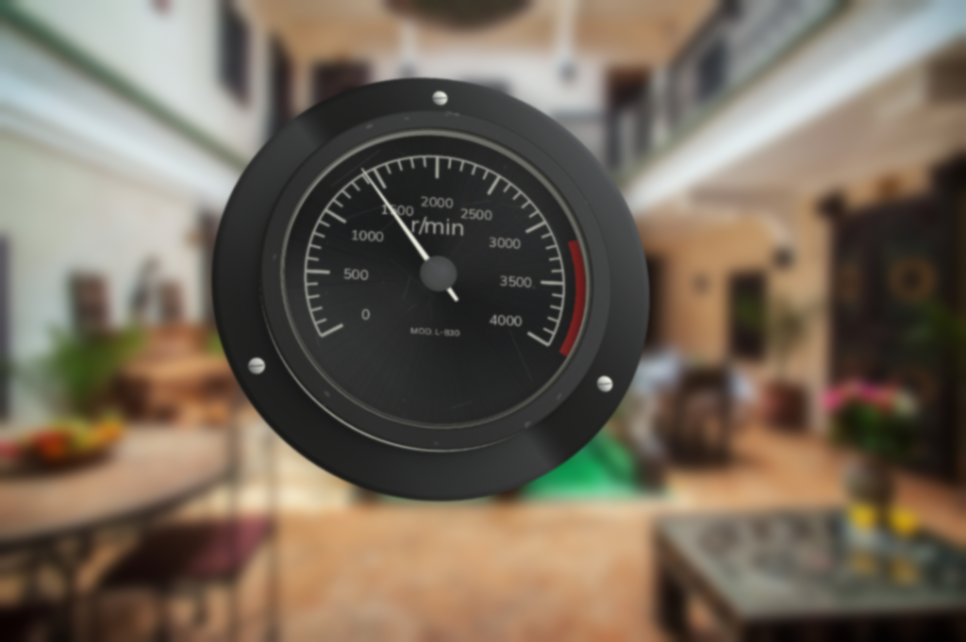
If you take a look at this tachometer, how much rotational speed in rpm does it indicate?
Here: 1400 rpm
